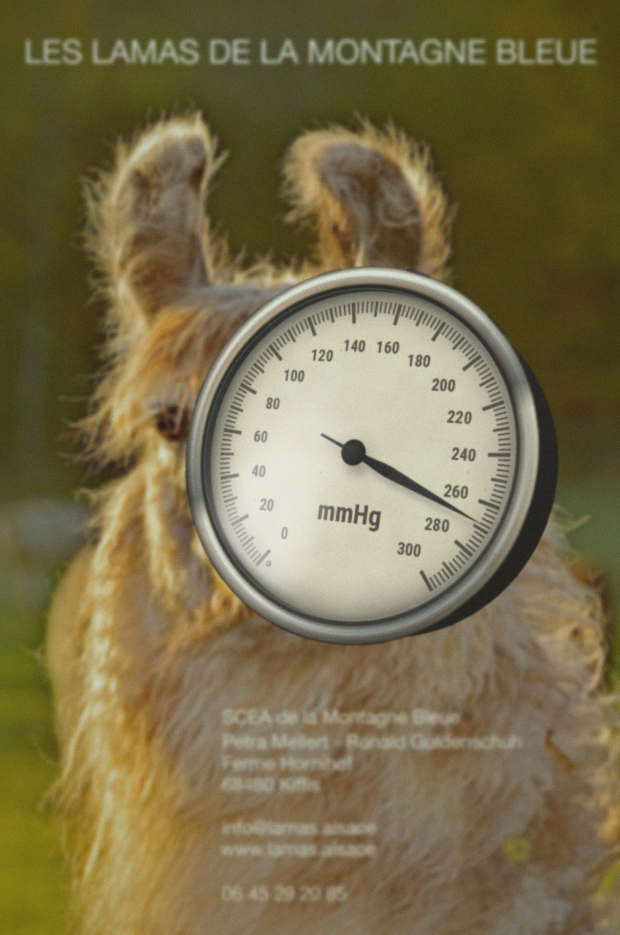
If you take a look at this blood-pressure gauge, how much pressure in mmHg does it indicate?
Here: 268 mmHg
